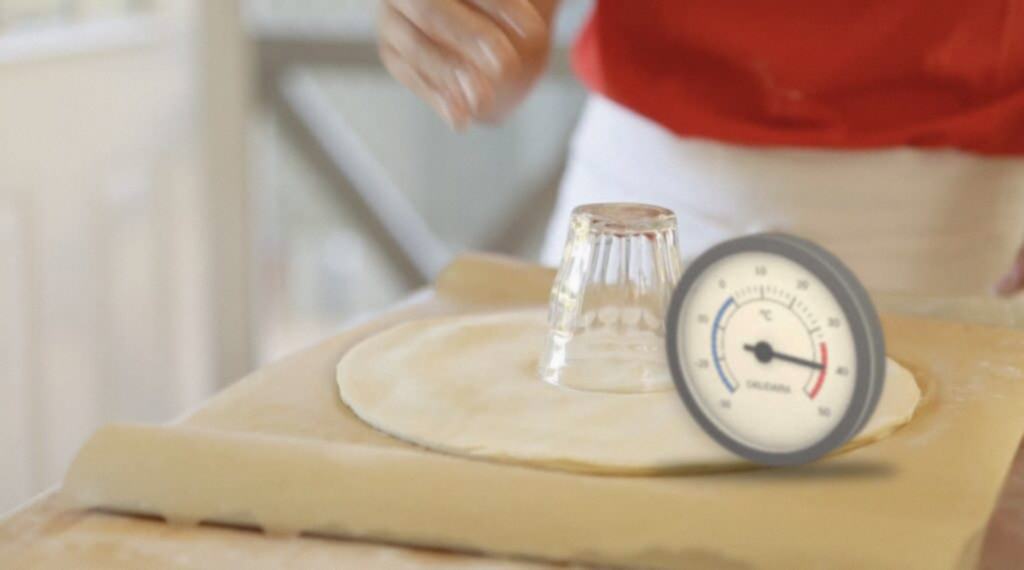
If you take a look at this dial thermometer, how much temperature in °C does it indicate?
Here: 40 °C
